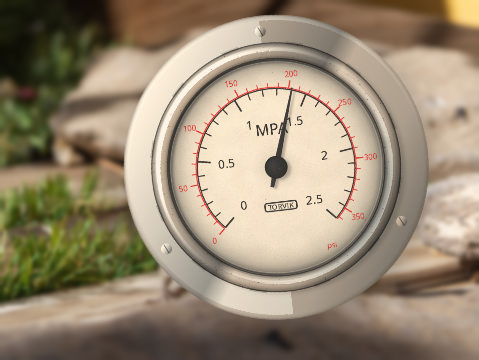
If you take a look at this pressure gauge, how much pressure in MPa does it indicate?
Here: 1.4 MPa
